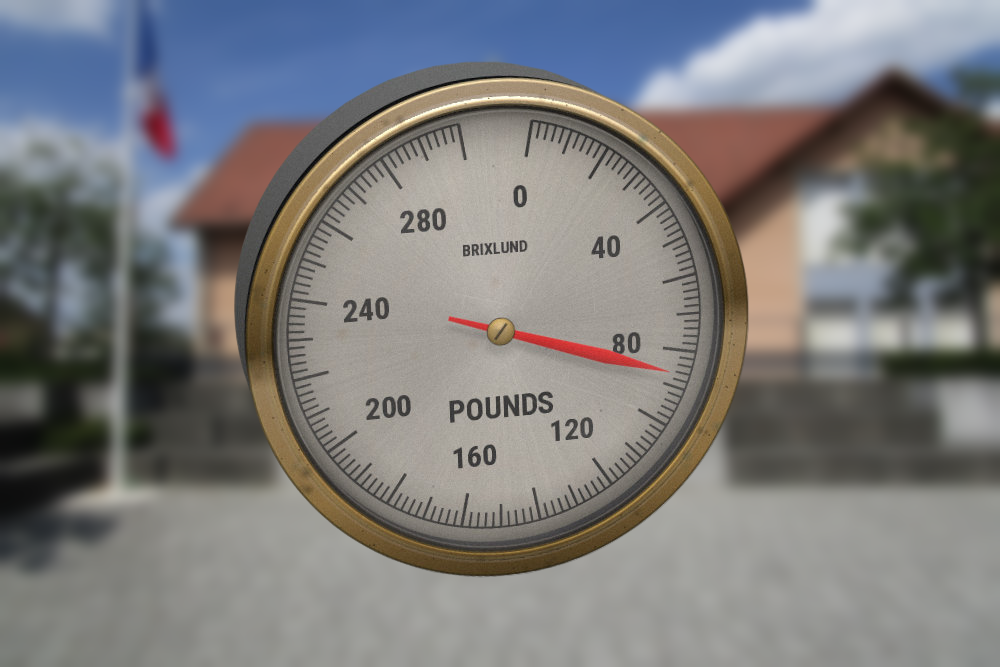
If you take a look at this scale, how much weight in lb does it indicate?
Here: 86 lb
